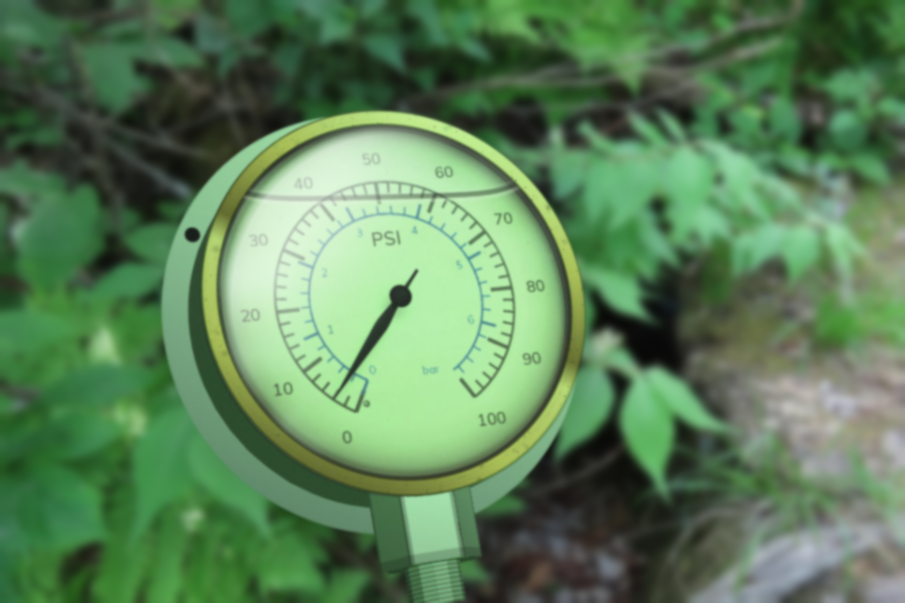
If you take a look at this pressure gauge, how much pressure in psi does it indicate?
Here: 4 psi
